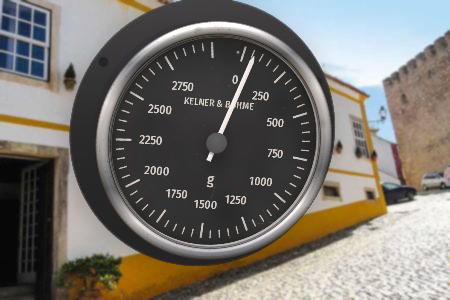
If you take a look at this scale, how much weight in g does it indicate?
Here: 50 g
